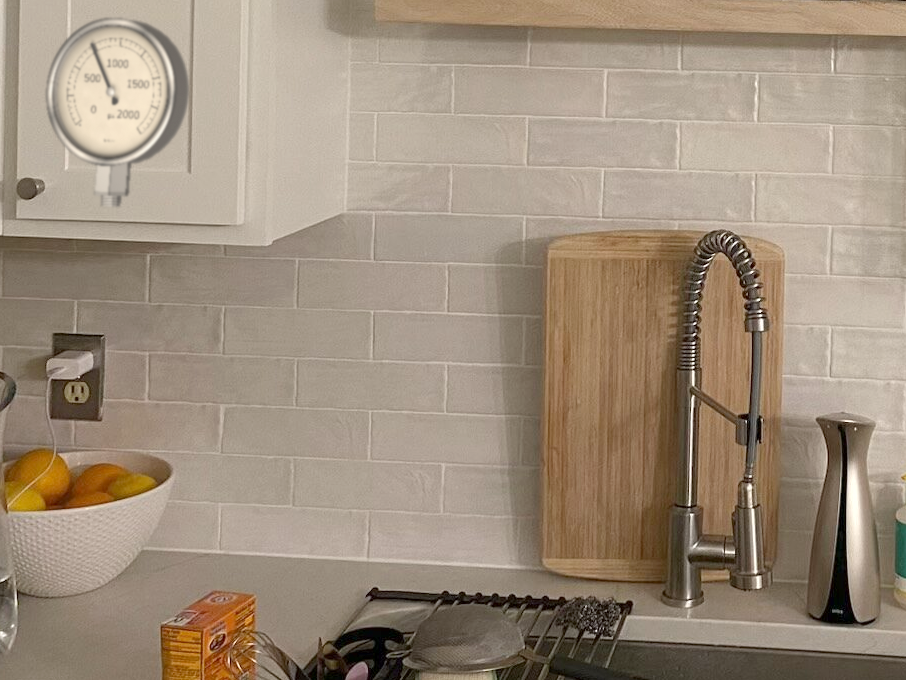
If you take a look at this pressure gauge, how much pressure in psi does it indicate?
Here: 750 psi
